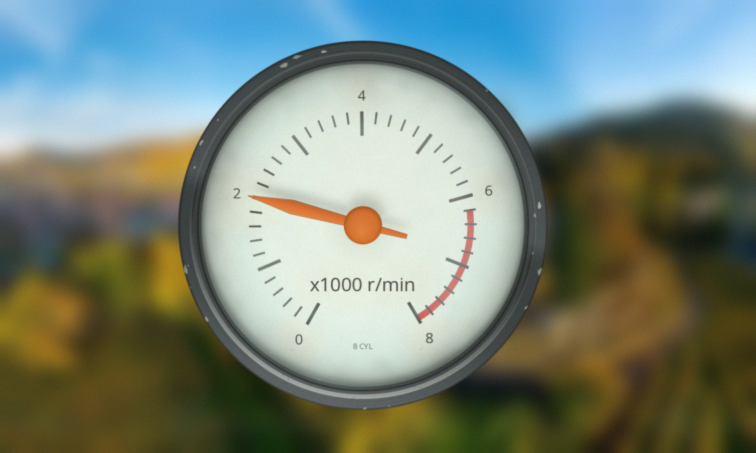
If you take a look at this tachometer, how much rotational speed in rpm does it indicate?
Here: 2000 rpm
